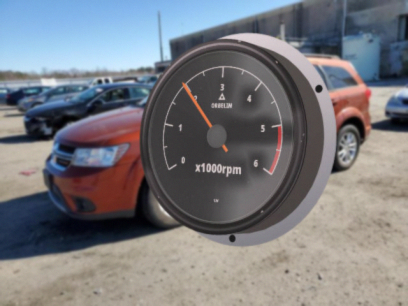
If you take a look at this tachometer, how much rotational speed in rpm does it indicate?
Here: 2000 rpm
